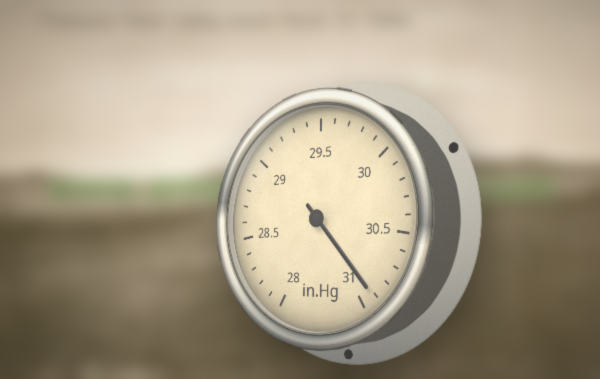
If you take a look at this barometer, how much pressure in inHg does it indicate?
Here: 30.9 inHg
